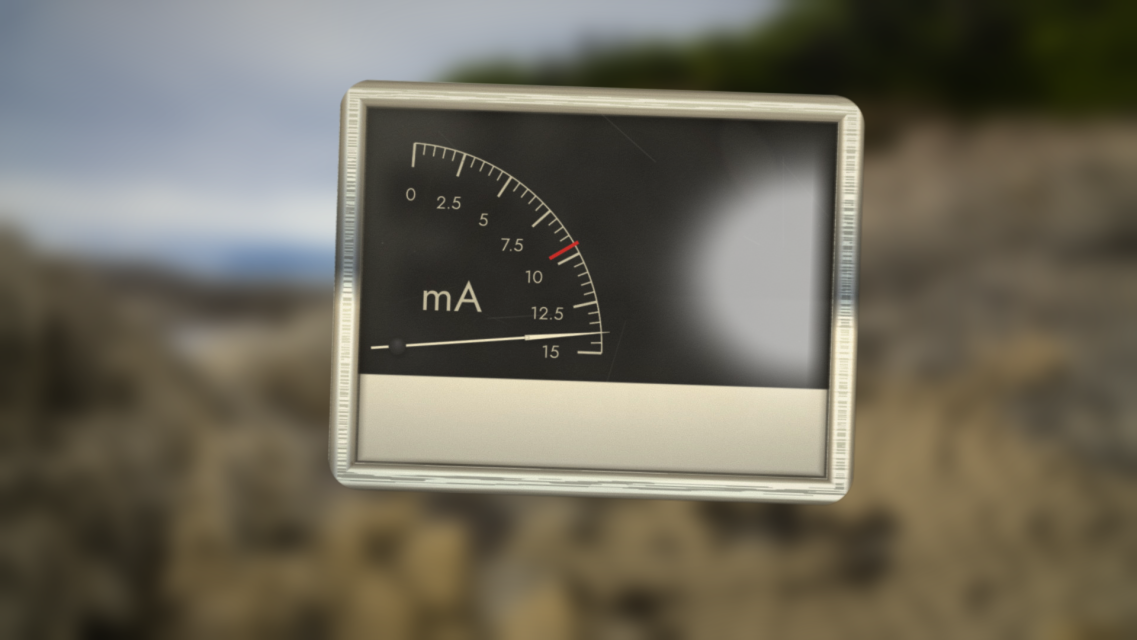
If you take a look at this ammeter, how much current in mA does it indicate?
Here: 14 mA
